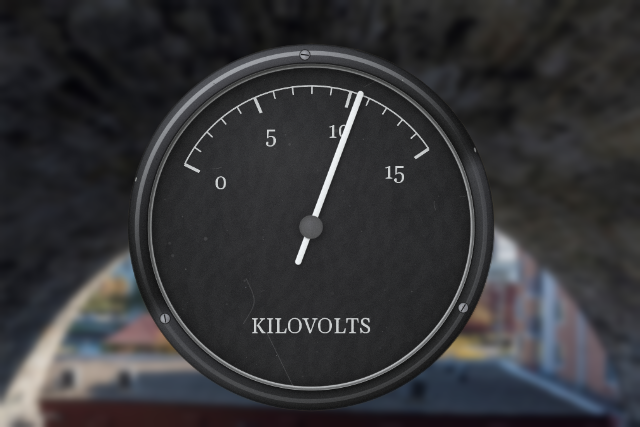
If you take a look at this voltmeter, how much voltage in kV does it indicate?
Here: 10.5 kV
